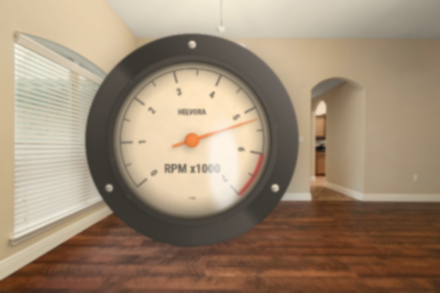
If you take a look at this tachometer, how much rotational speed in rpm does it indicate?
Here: 5250 rpm
